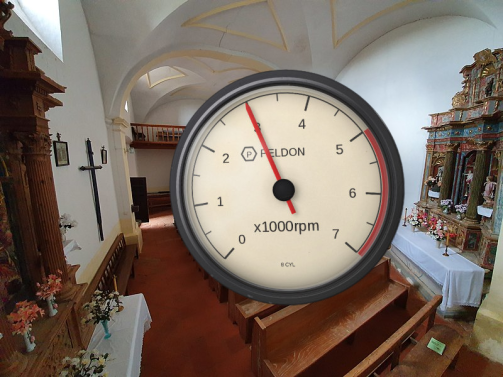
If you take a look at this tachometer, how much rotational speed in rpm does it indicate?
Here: 3000 rpm
